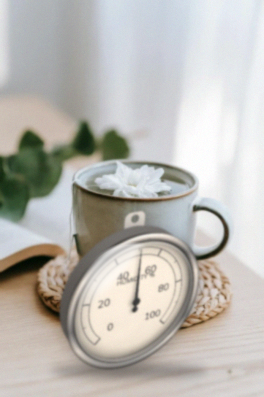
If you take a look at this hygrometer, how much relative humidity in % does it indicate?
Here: 50 %
